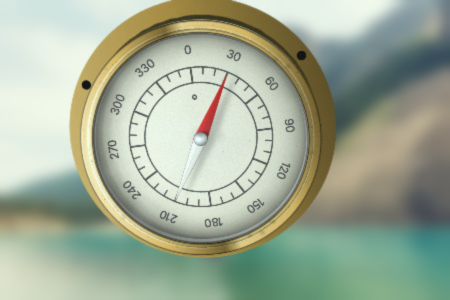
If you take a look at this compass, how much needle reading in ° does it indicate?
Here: 30 °
